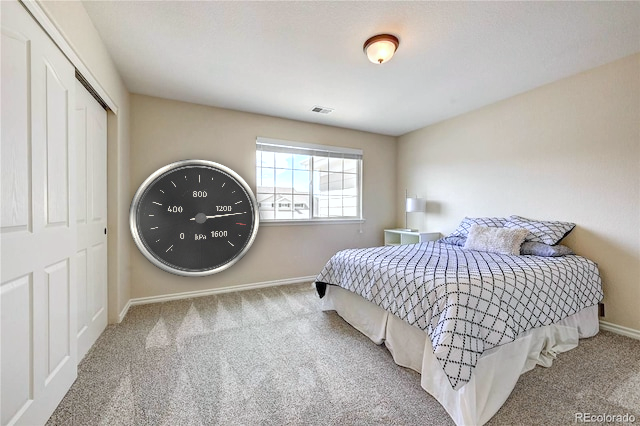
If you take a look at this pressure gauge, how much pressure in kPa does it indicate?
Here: 1300 kPa
